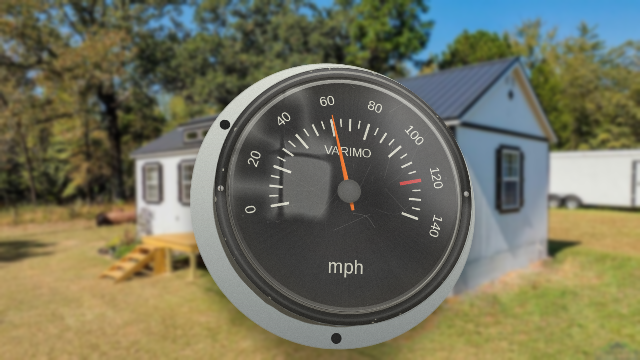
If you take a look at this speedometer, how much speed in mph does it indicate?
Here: 60 mph
